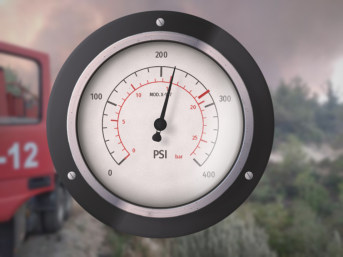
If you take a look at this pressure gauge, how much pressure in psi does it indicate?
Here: 220 psi
